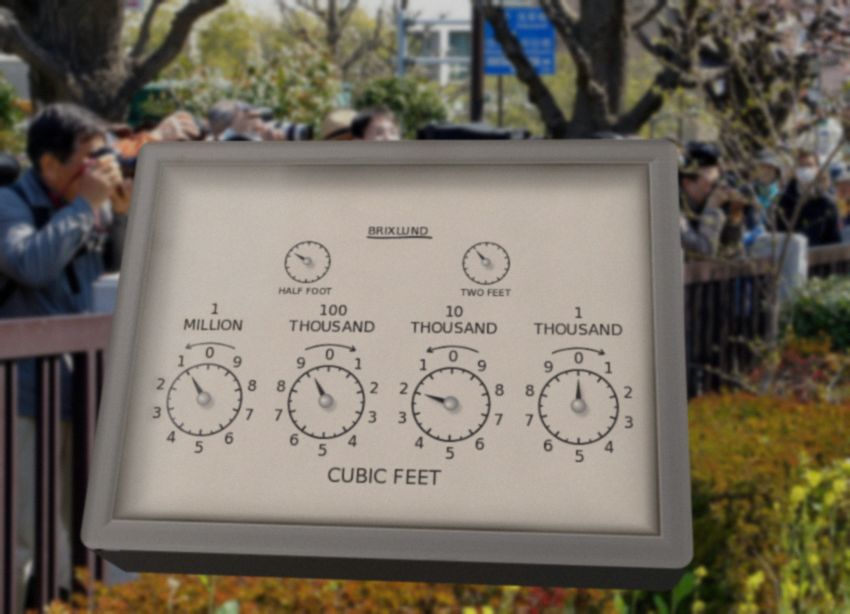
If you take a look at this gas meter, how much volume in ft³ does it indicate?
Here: 92000 ft³
